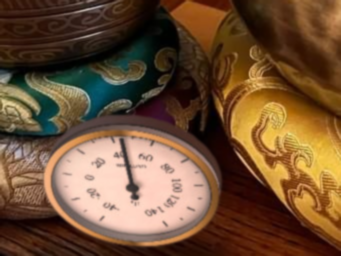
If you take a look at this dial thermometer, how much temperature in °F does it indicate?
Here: 45 °F
